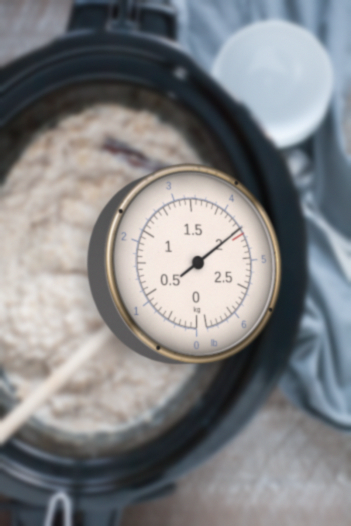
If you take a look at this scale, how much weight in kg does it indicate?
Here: 2 kg
